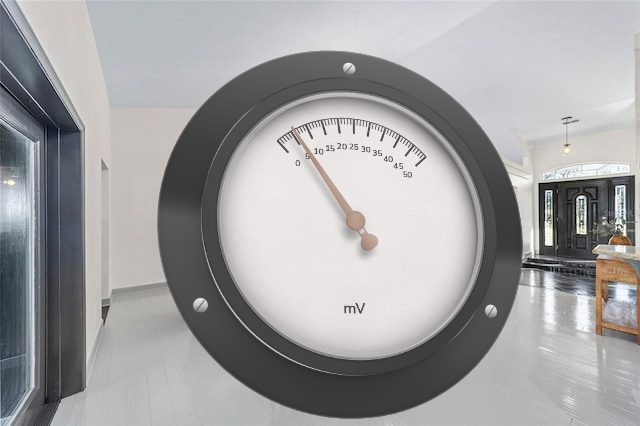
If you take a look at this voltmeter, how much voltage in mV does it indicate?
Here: 5 mV
